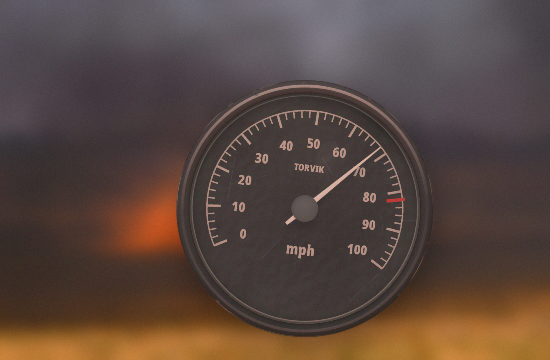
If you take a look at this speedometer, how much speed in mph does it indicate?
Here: 68 mph
